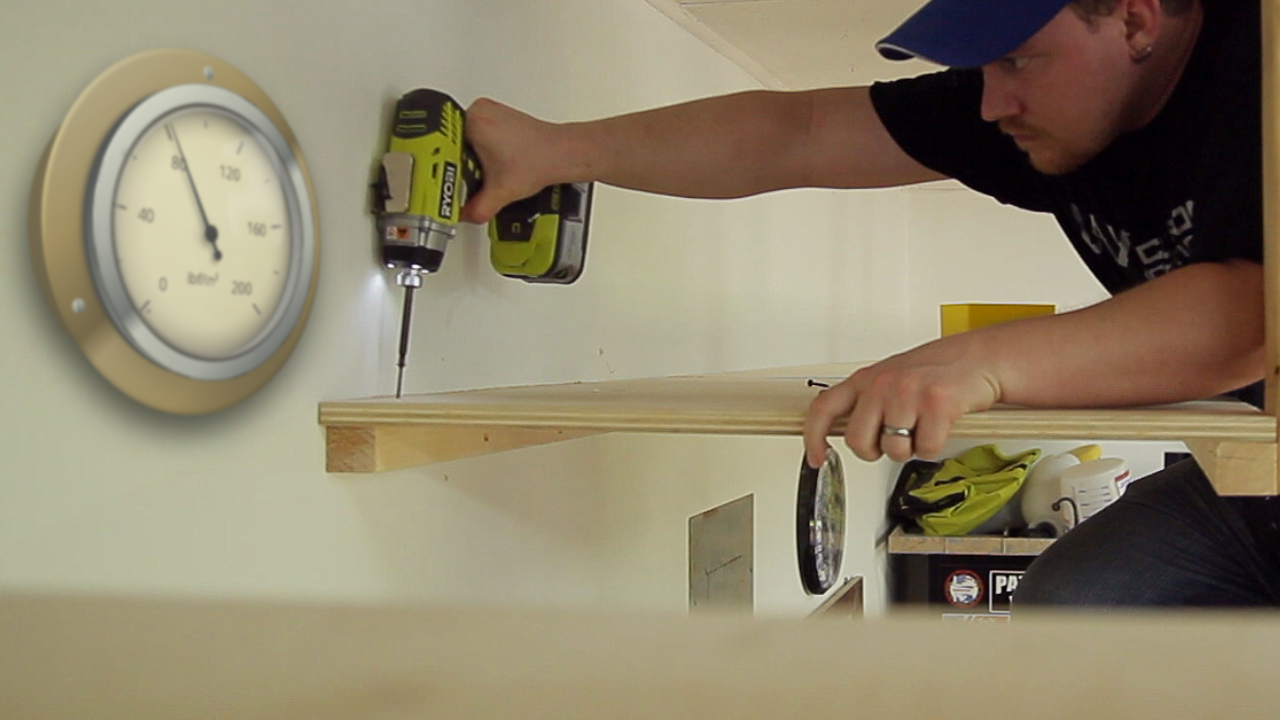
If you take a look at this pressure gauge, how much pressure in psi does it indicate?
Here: 80 psi
